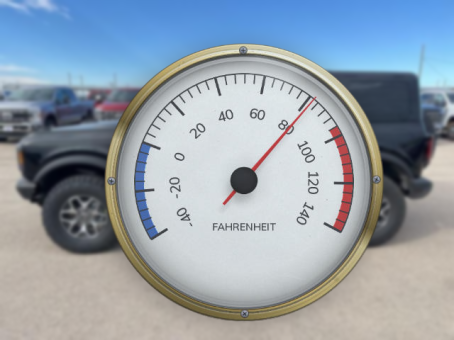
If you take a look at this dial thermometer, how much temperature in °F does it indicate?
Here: 82 °F
